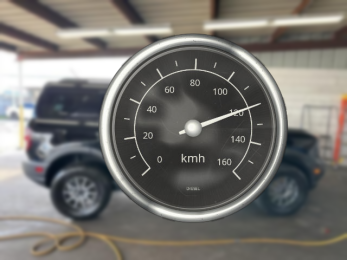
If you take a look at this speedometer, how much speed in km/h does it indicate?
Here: 120 km/h
